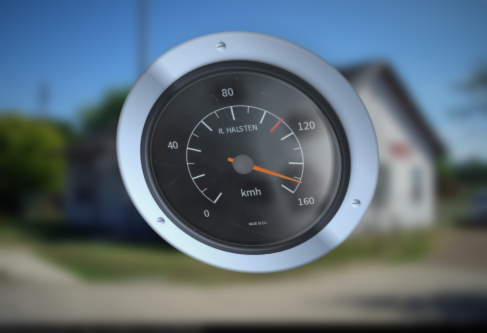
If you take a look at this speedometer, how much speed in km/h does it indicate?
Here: 150 km/h
